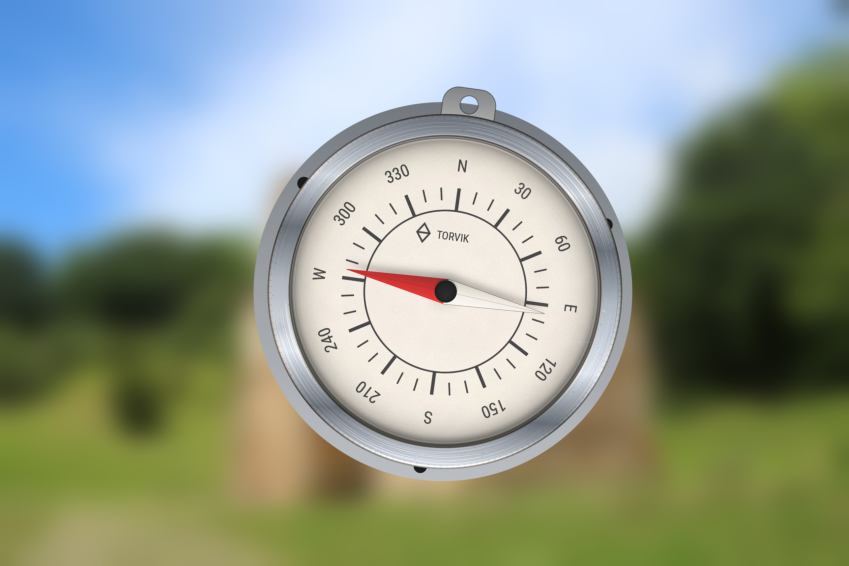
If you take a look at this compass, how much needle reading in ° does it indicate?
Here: 275 °
